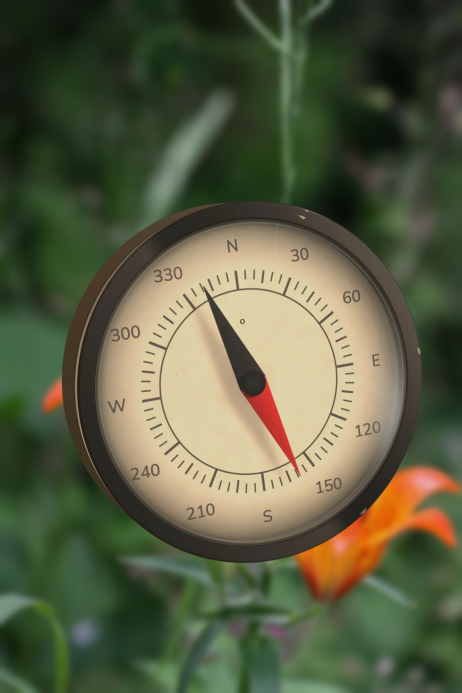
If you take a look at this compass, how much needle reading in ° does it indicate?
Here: 160 °
